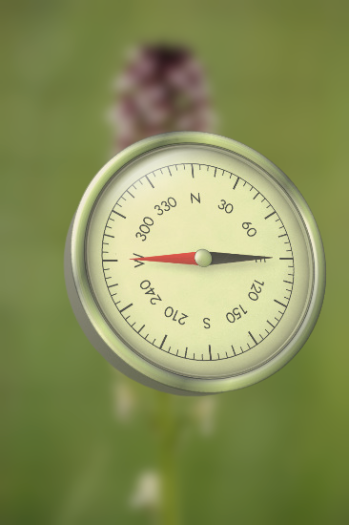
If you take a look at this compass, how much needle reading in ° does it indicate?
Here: 270 °
